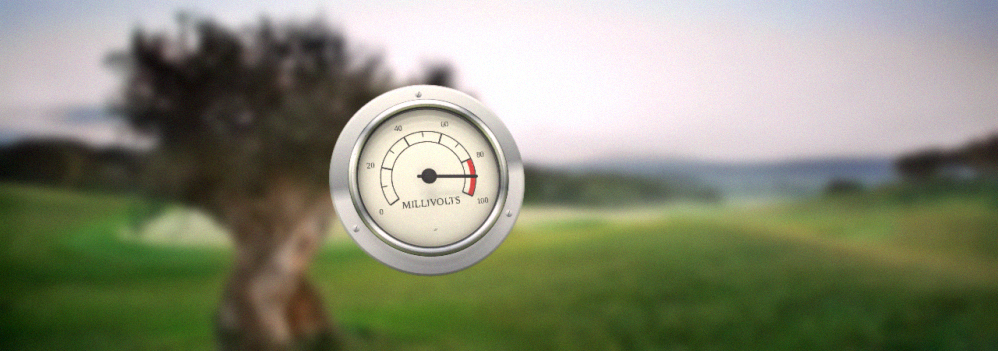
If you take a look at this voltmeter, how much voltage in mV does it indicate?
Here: 90 mV
